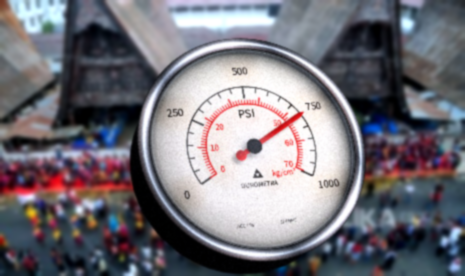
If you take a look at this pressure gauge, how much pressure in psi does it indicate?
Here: 750 psi
